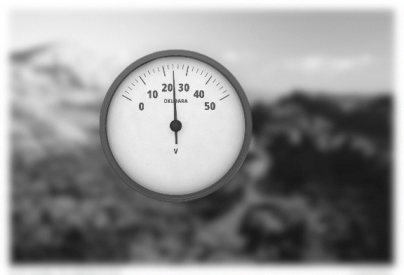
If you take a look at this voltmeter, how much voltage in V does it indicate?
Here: 24 V
